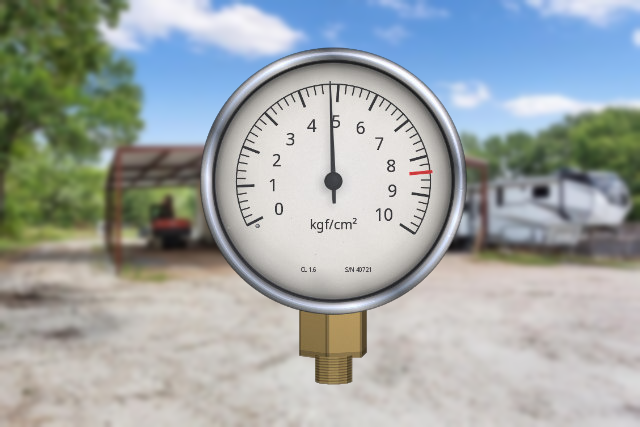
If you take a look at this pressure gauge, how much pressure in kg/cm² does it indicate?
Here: 4.8 kg/cm²
